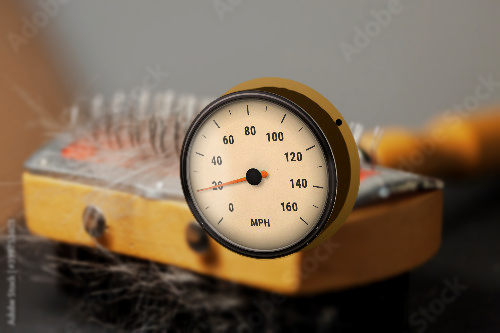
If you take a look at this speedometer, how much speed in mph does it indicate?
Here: 20 mph
